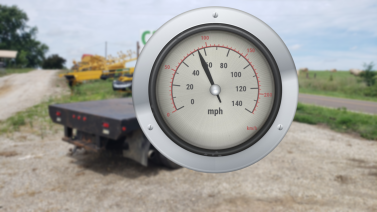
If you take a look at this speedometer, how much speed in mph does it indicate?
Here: 55 mph
